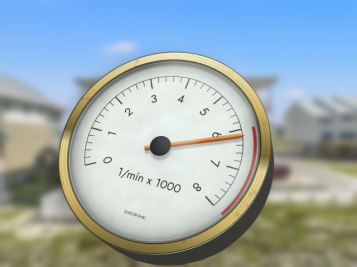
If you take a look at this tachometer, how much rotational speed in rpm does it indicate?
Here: 6200 rpm
